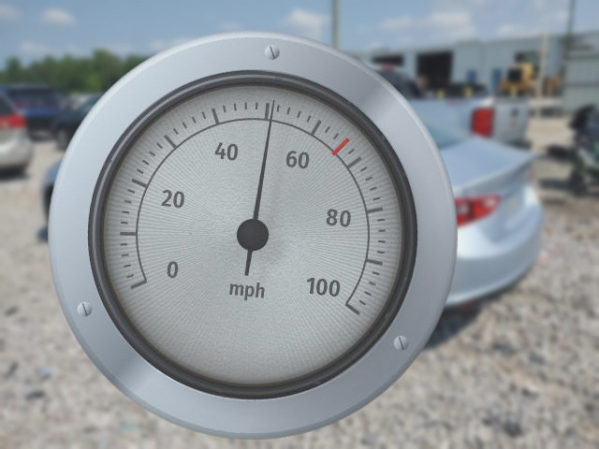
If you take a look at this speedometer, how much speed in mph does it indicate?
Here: 51 mph
